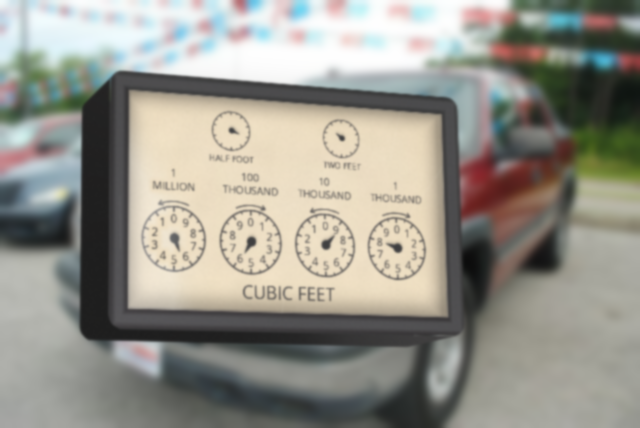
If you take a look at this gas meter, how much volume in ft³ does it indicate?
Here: 558800 ft³
